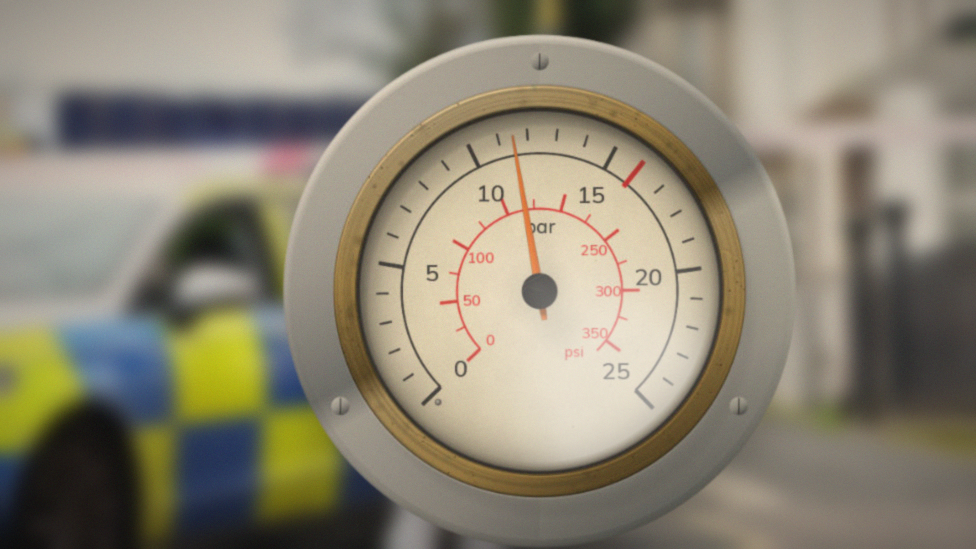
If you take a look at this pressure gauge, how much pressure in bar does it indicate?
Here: 11.5 bar
